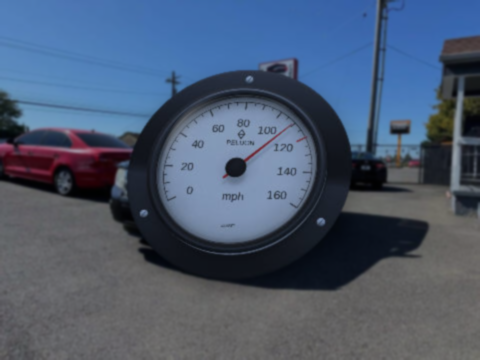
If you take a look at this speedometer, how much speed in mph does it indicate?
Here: 110 mph
